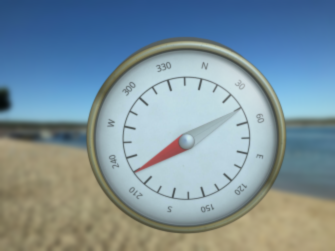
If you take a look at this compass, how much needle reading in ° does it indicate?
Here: 225 °
